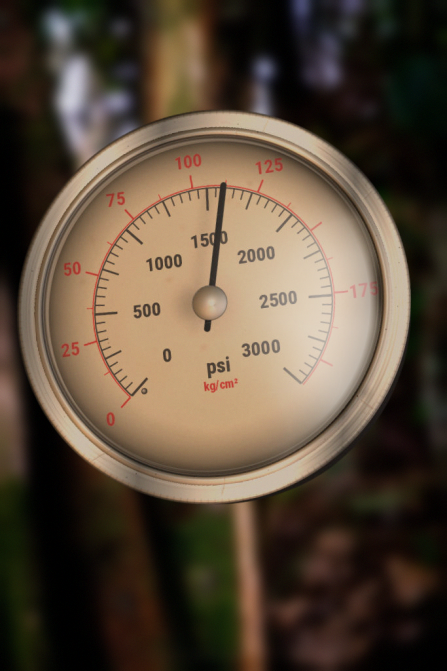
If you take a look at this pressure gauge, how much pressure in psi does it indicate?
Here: 1600 psi
